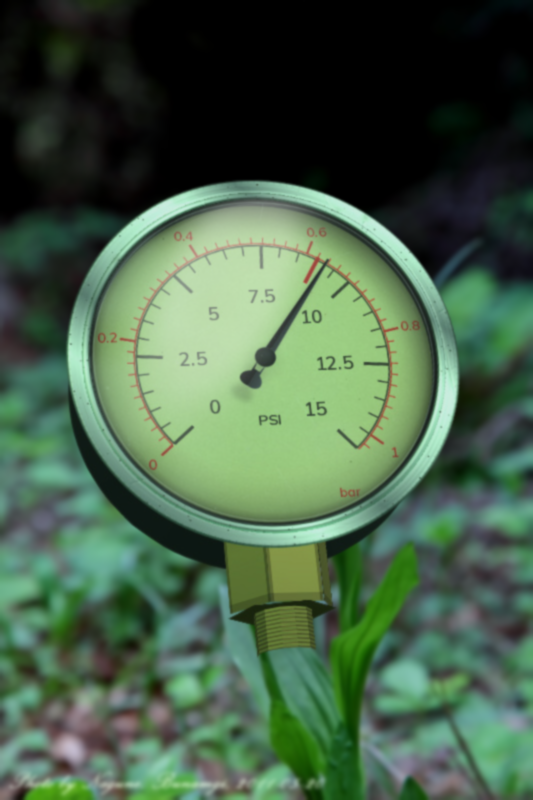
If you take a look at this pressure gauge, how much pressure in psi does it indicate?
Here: 9.25 psi
